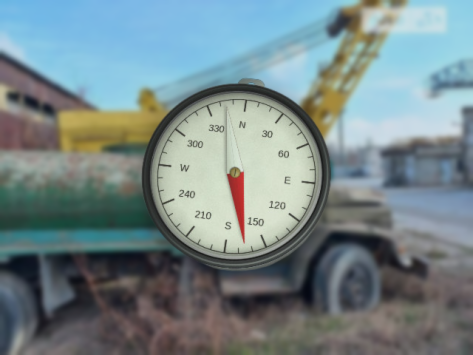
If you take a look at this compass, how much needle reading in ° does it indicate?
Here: 165 °
